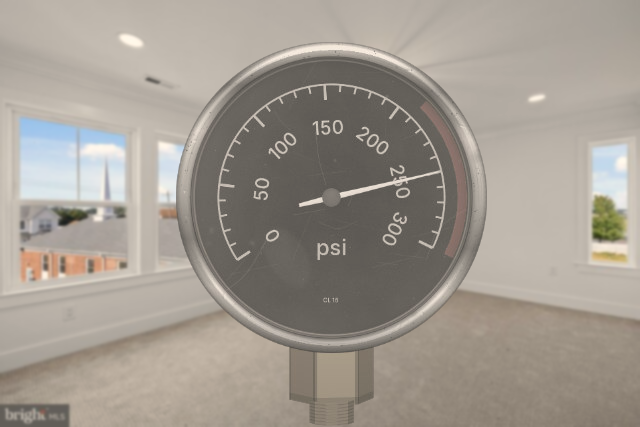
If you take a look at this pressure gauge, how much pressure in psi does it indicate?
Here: 250 psi
